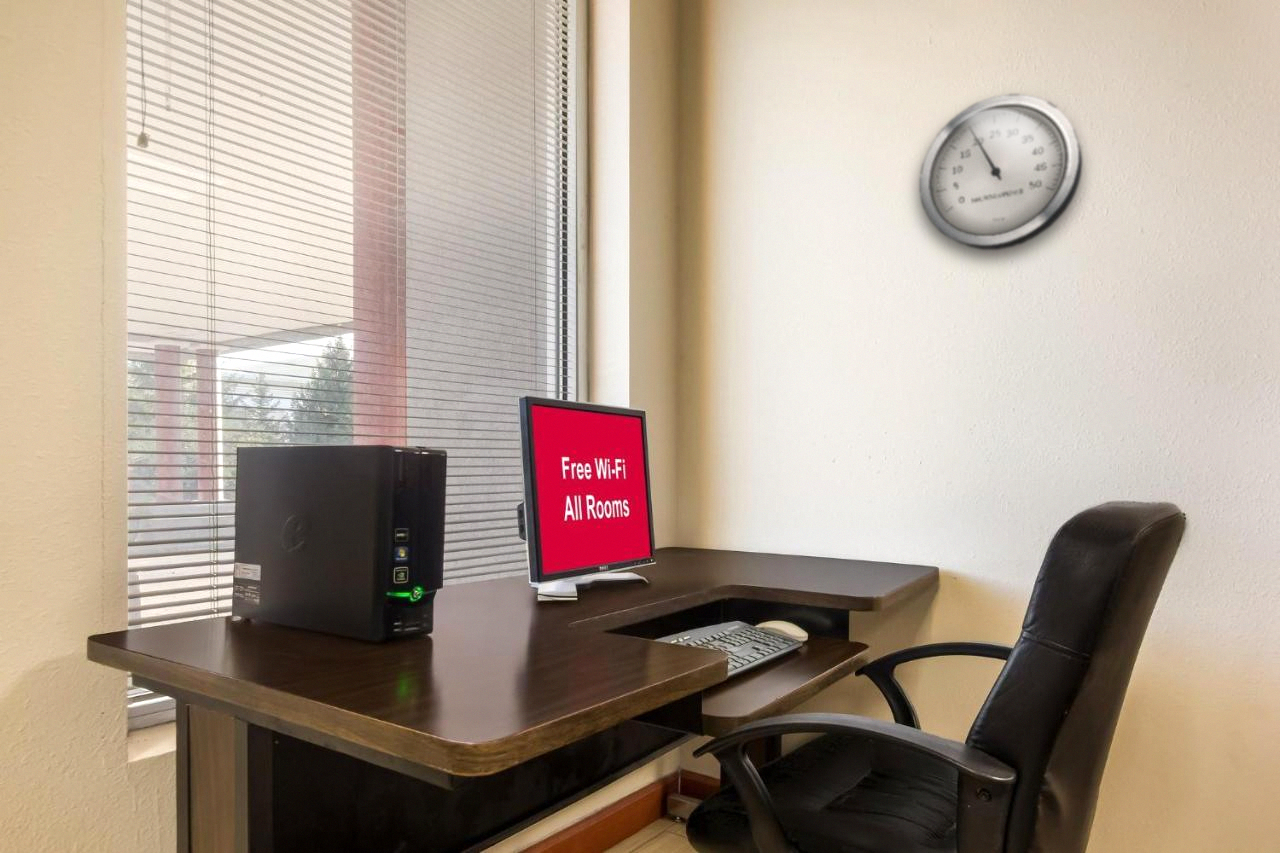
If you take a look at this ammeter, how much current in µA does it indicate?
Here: 20 µA
